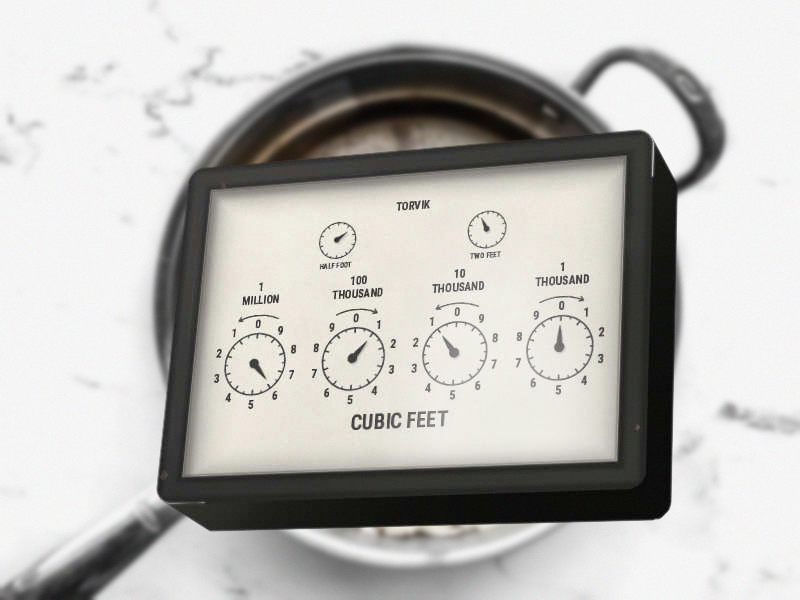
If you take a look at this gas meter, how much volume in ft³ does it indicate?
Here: 611000 ft³
